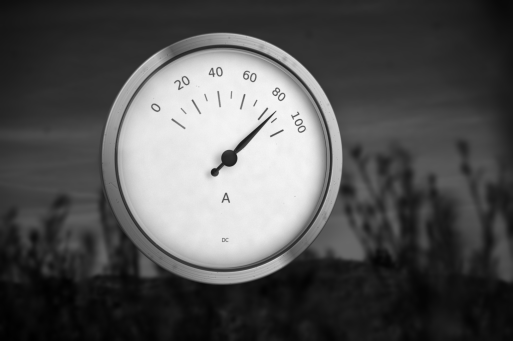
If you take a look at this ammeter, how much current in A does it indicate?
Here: 85 A
